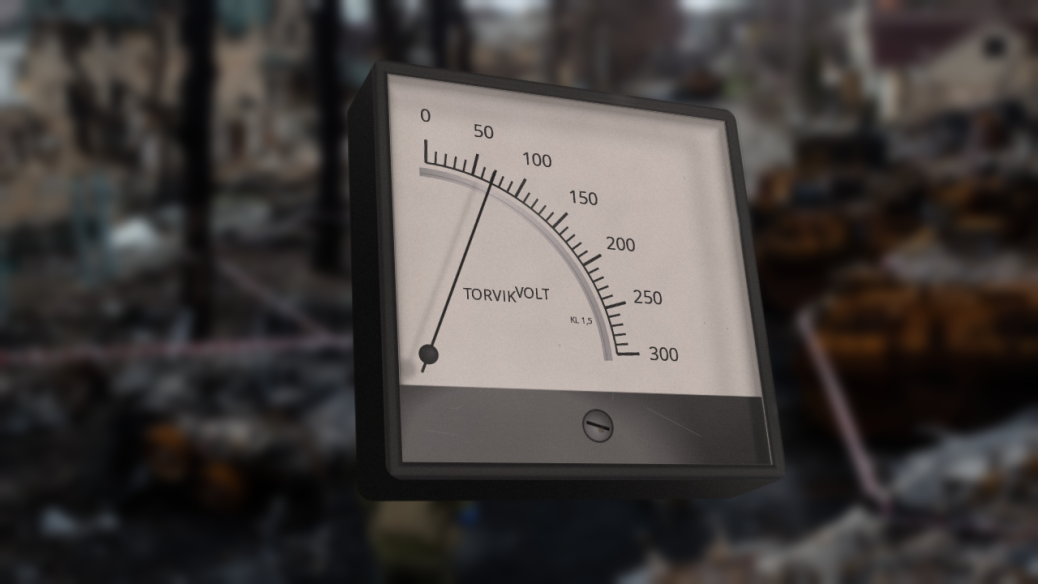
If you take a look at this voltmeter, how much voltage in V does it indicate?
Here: 70 V
